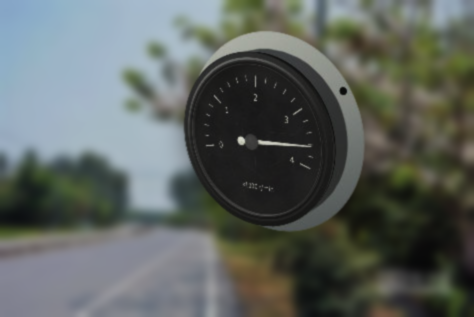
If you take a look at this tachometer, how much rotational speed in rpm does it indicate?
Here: 3600 rpm
